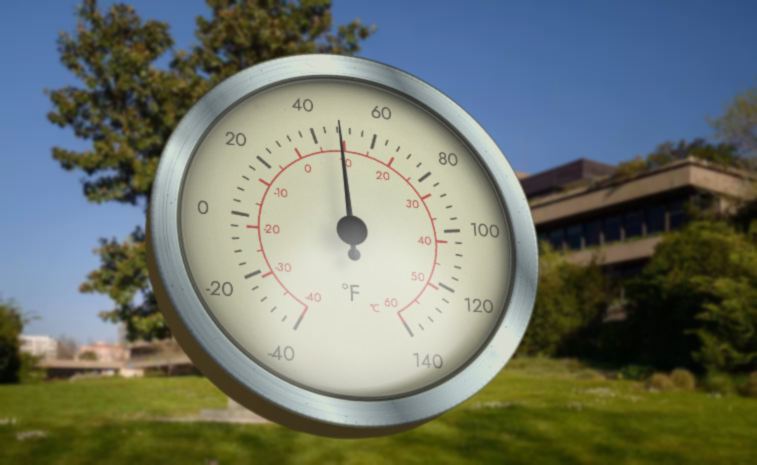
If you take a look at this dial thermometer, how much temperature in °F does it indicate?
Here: 48 °F
